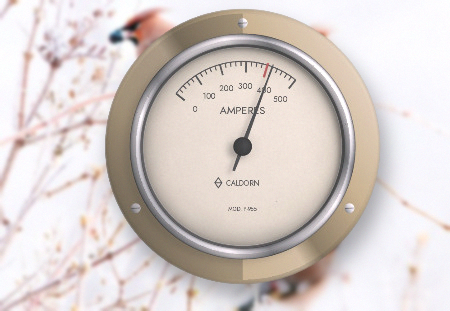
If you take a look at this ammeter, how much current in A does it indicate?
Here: 400 A
